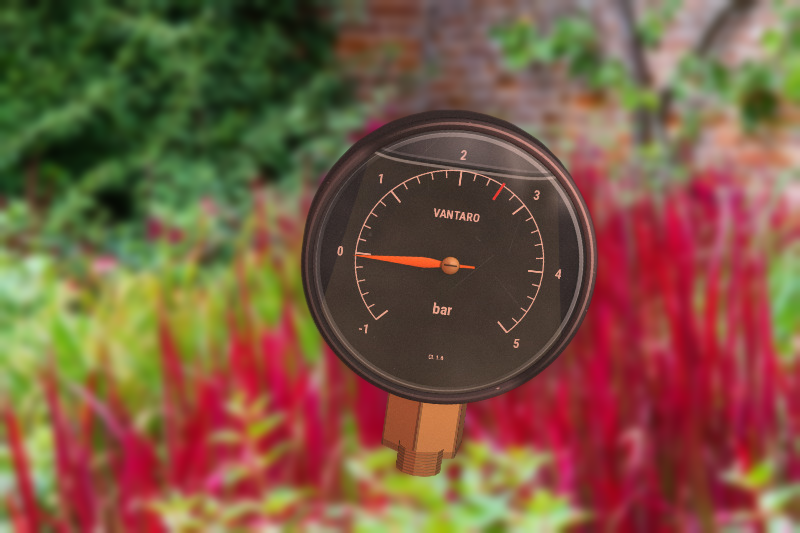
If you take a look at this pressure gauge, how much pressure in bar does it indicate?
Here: 0 bar
